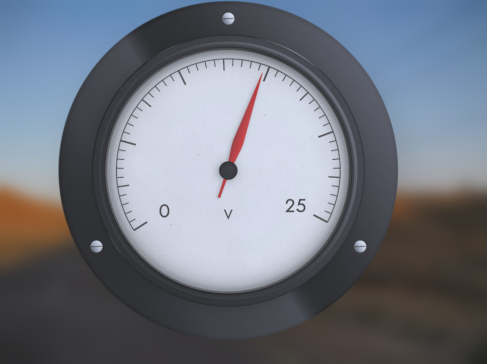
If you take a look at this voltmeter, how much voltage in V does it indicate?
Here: 14.75 V
